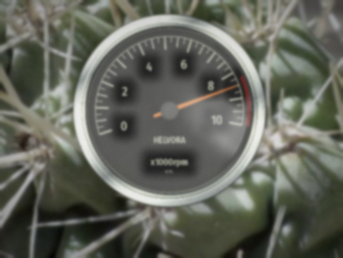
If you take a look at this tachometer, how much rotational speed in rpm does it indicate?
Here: 8500 rpm
